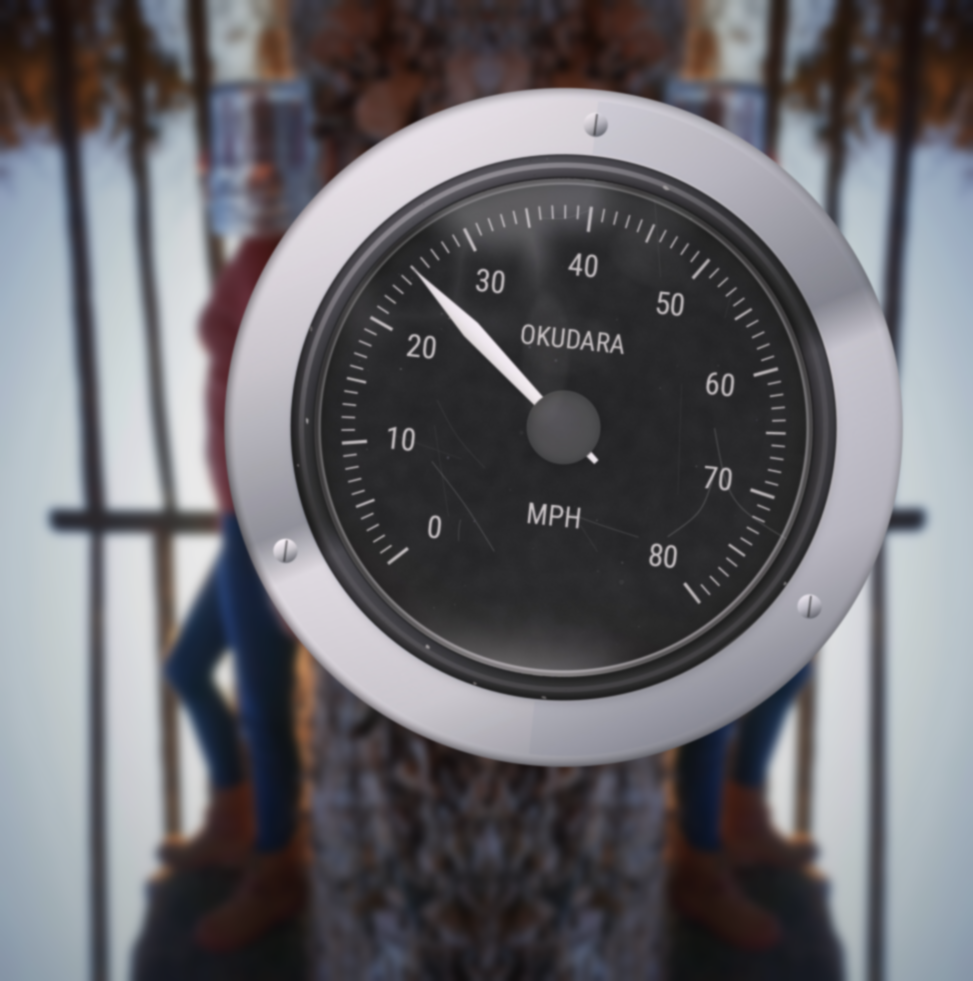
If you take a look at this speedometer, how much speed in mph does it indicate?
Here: 25 mph
